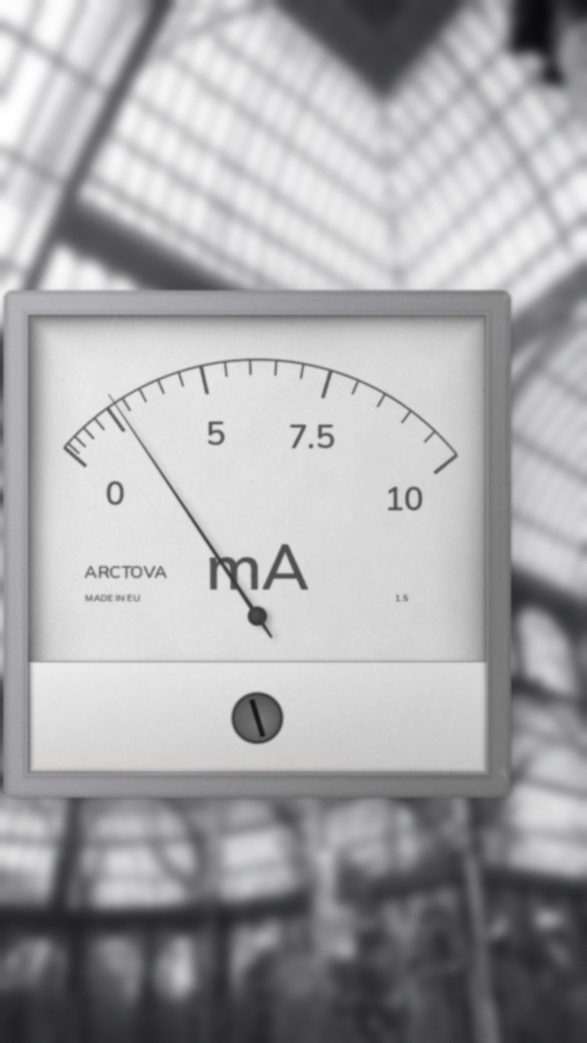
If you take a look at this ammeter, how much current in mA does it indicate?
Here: 2.75 mA
